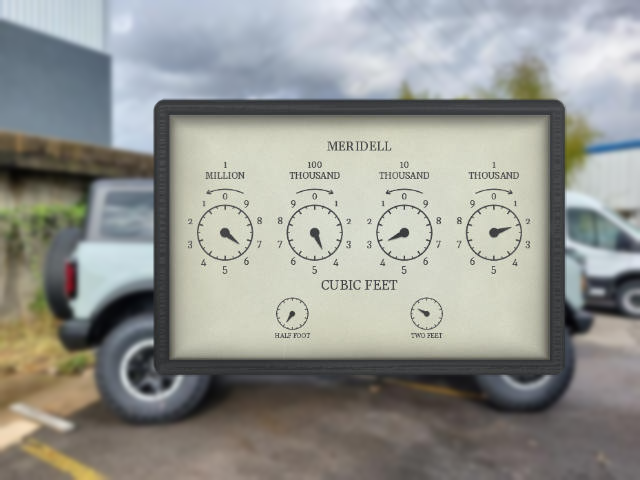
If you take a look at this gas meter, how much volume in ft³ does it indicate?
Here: 643200 ft³
